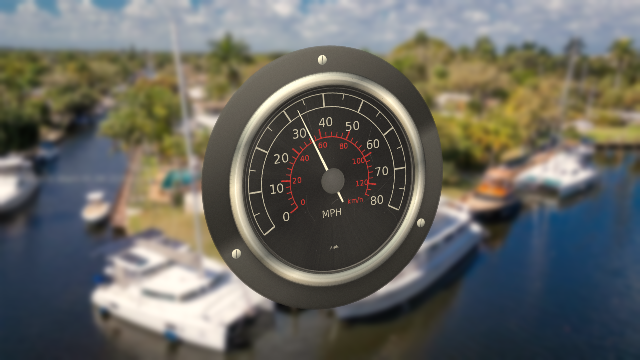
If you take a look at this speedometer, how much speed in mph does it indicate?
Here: 32.5 mph
